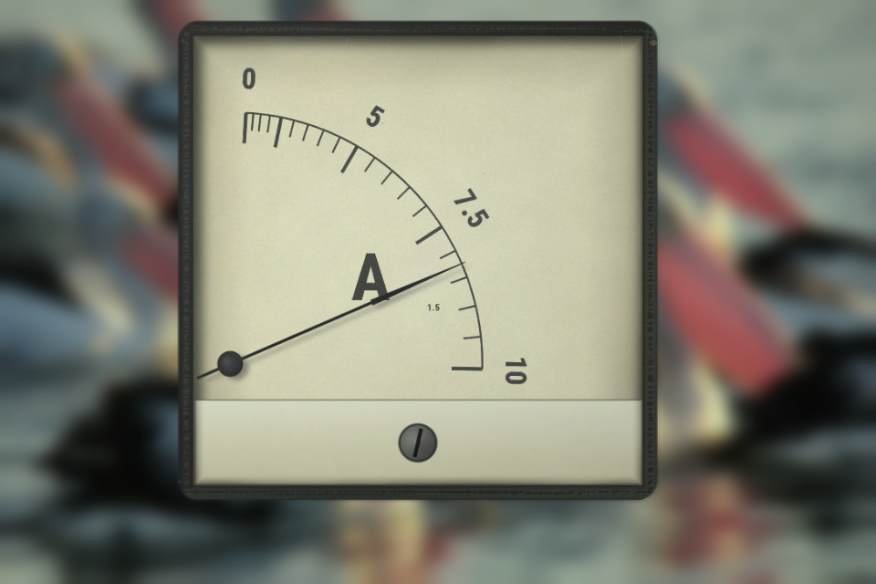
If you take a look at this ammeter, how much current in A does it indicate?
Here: 8.25 A
